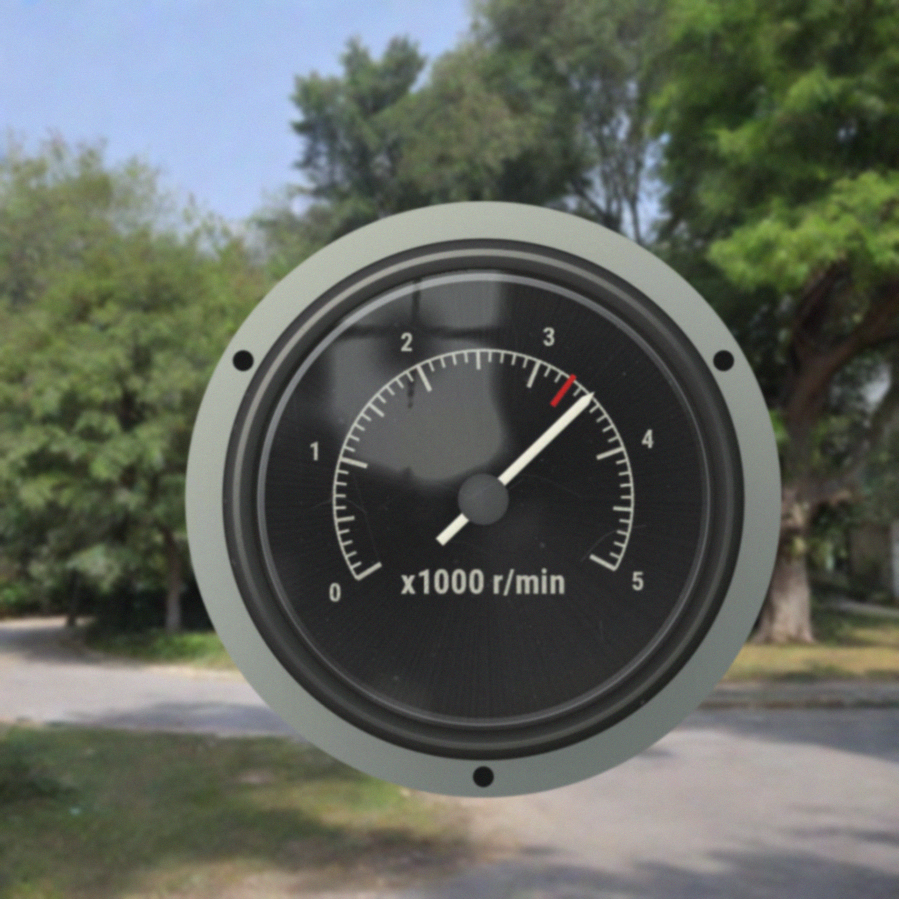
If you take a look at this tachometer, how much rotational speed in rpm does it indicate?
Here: 3500 rpm
